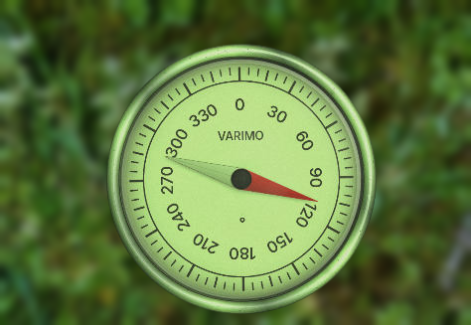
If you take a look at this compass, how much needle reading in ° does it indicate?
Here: 107.5 °
